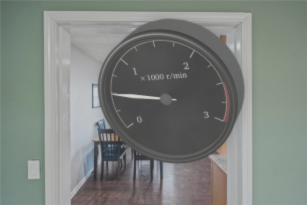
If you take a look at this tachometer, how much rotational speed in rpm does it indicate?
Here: 500 rpm
